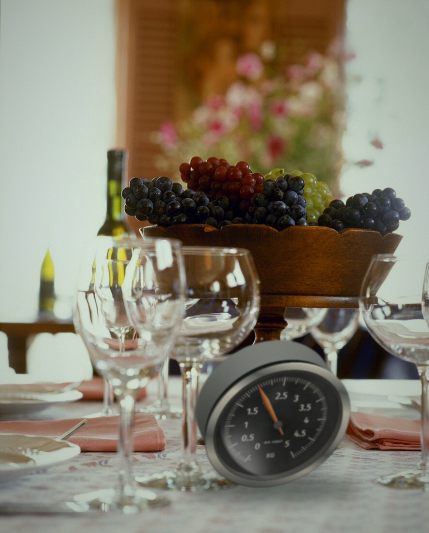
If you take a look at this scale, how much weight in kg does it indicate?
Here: 2 kg
